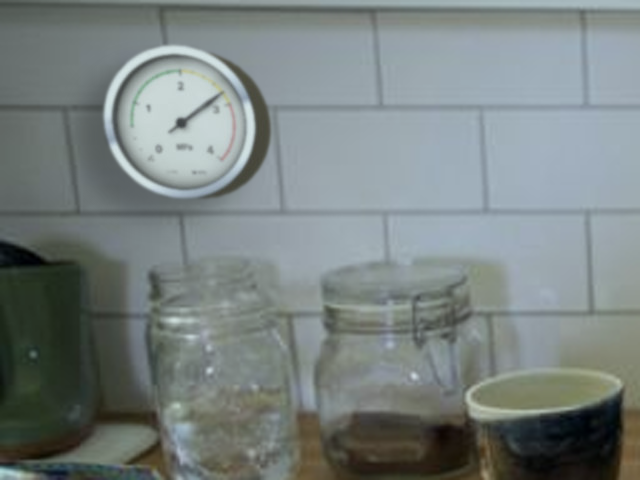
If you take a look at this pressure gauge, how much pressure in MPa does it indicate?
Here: 2.8 MPa
